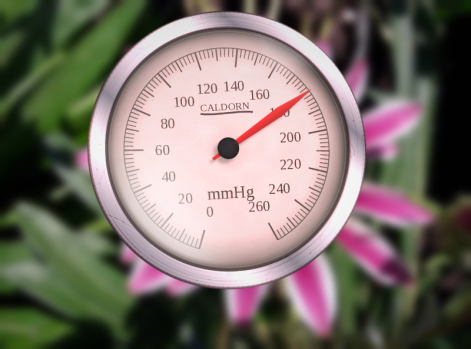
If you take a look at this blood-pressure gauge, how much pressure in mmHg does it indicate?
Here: 180 mmHg
